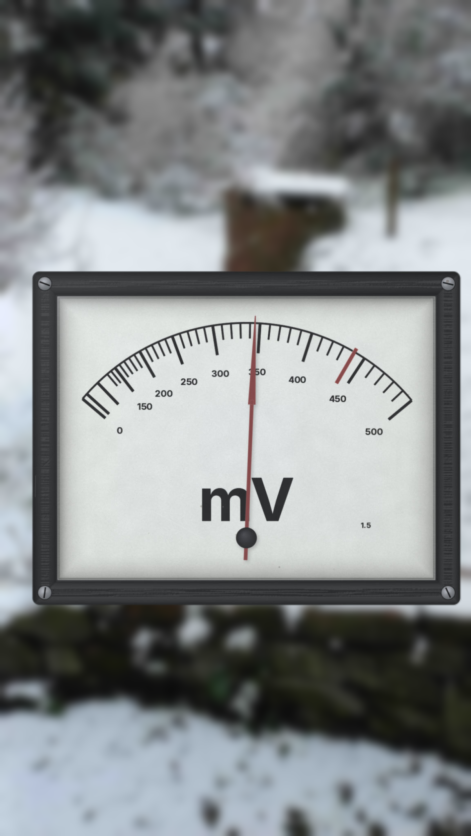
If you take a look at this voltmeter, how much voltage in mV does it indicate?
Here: 345 mV
